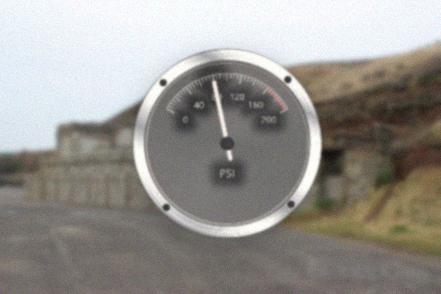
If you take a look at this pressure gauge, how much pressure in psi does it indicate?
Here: 80 psi
